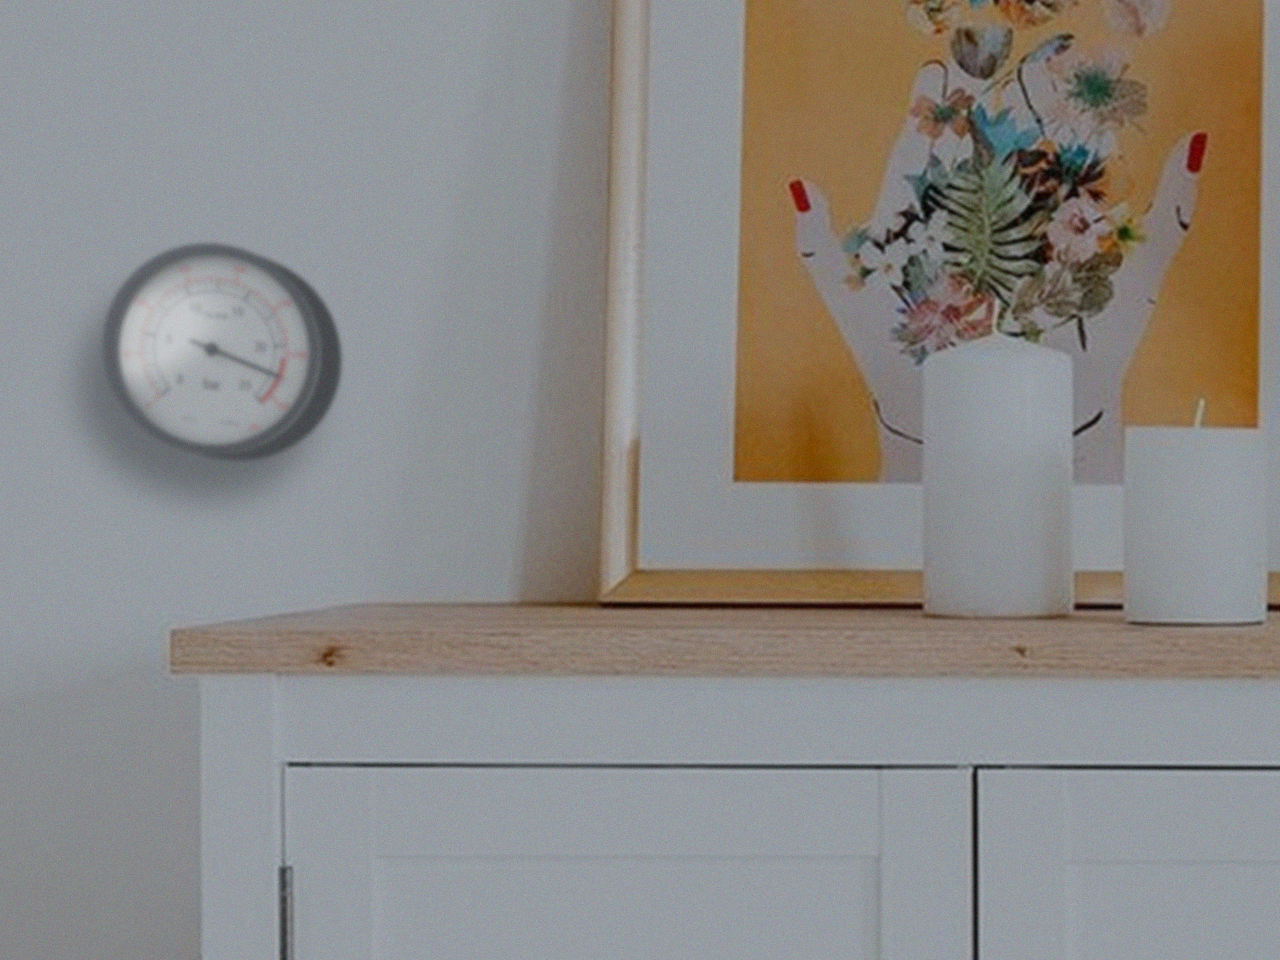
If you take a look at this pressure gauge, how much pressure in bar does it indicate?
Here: 22.5 bar
